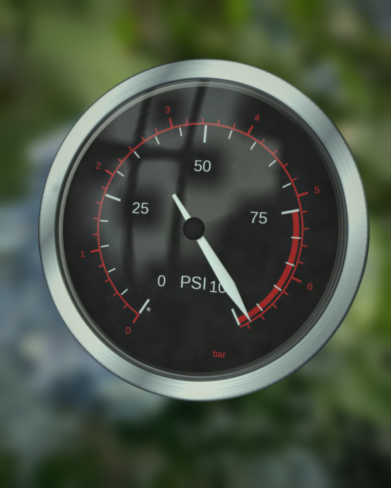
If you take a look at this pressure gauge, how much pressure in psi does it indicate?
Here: 97.5 psi
